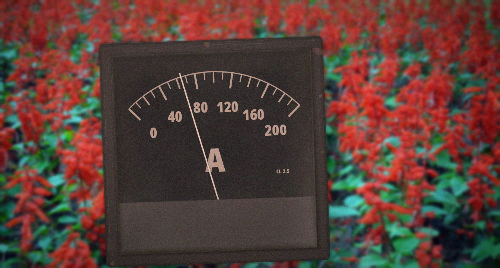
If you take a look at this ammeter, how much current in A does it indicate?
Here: 65 A
